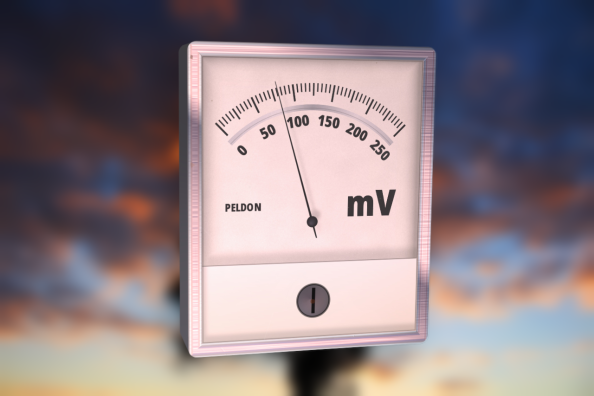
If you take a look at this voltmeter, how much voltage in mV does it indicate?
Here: 80 mV
